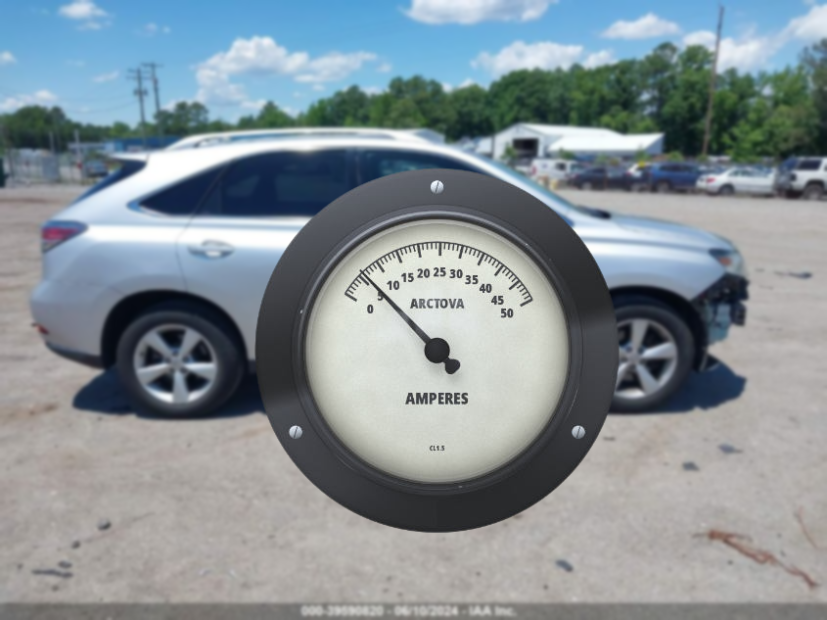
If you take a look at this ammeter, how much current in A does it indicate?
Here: 6 A
